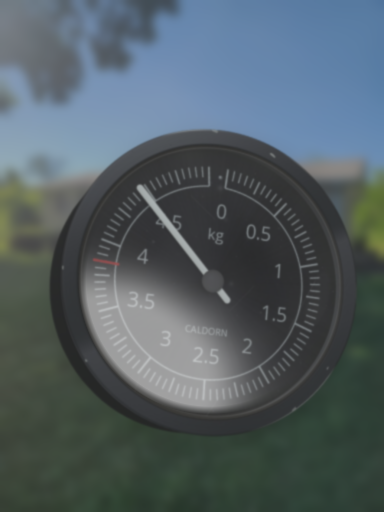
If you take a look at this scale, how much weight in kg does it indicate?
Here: 4.45 kg
